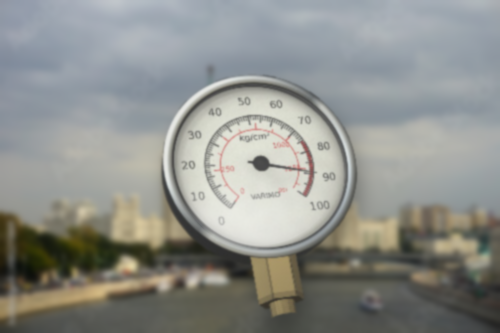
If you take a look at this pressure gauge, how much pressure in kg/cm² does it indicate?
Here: 90 kg/cm²
